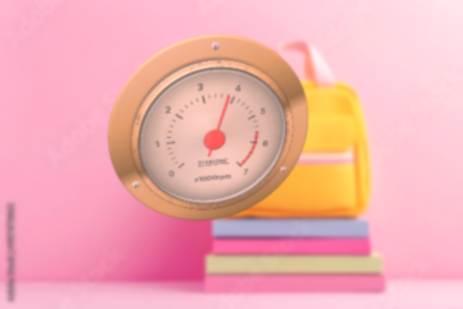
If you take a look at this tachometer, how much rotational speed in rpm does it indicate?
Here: 3800 rpm
